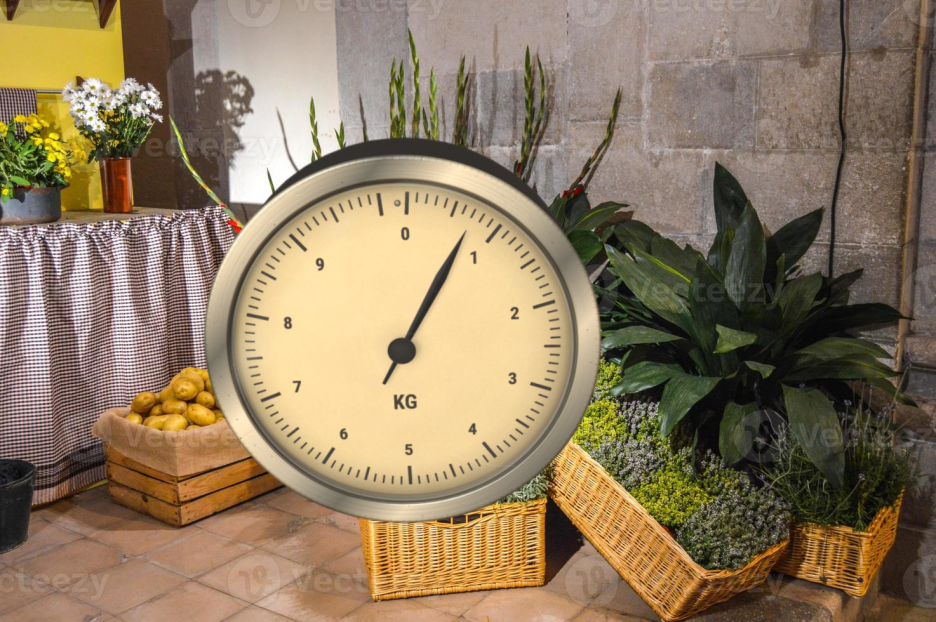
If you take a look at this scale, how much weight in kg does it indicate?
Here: 0.7 kg
